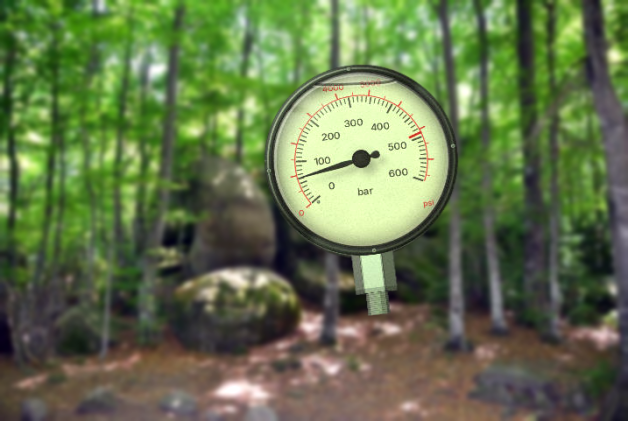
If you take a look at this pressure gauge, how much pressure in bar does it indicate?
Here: 60 bar
